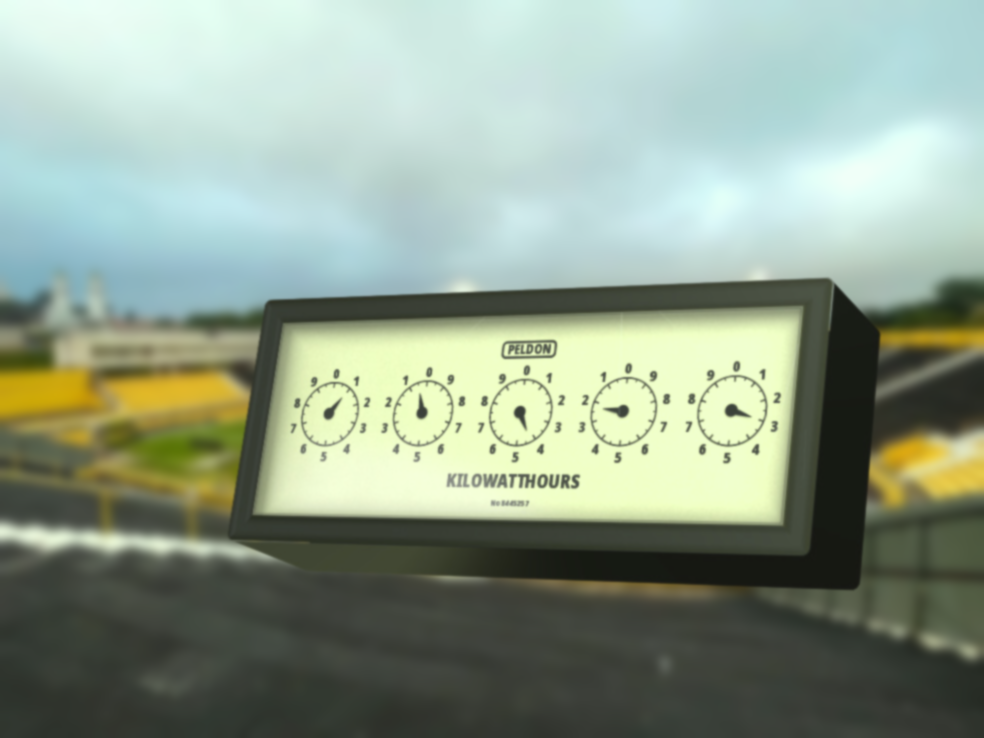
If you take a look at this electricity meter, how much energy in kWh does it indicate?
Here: 10423 kWh
